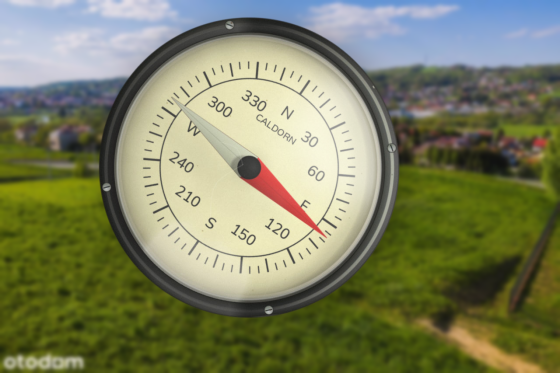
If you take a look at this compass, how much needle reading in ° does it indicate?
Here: 97.5 °
